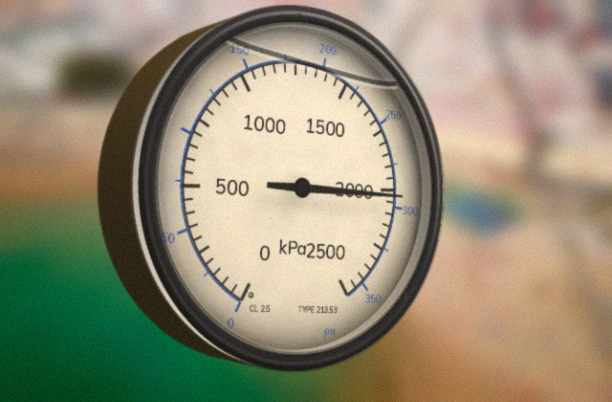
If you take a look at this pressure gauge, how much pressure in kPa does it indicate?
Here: 2025 kPa
